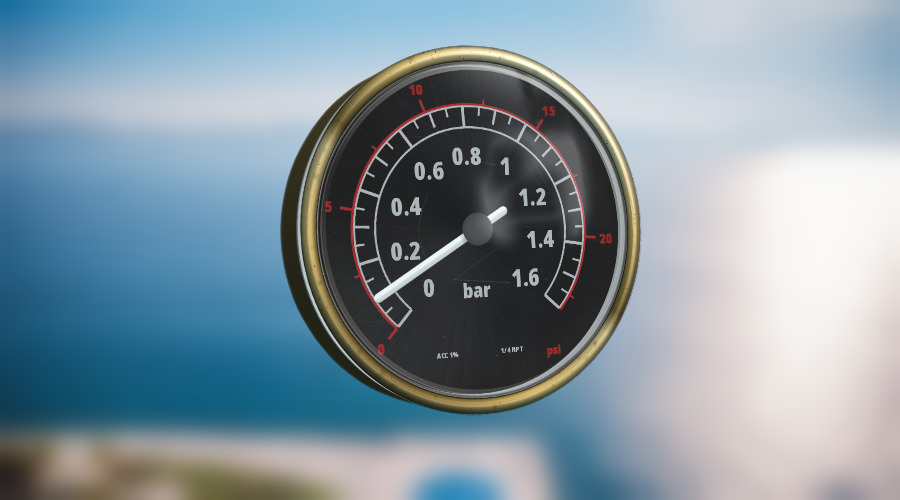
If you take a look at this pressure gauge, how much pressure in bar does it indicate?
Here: 0.1 bar
